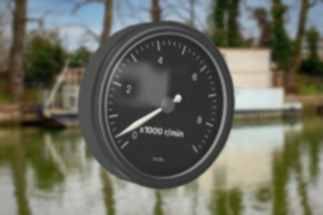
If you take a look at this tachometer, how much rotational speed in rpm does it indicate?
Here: 400 rpm
